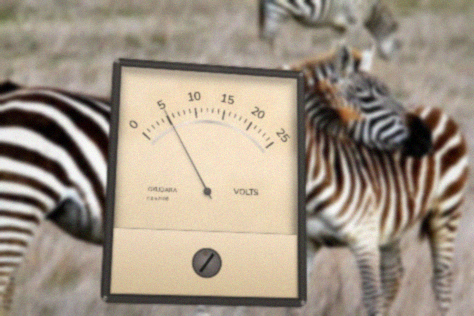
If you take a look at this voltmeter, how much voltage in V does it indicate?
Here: 5 V
